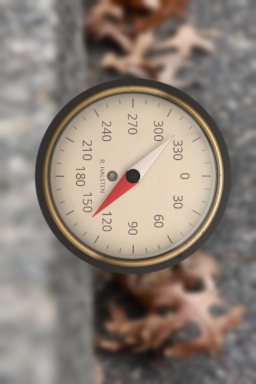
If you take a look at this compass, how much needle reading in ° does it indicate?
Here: 135 °
